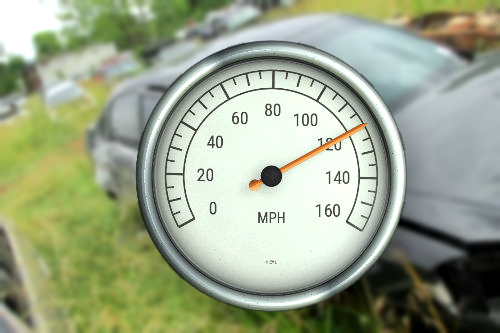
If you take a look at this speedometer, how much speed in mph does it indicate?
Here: 120 mph
